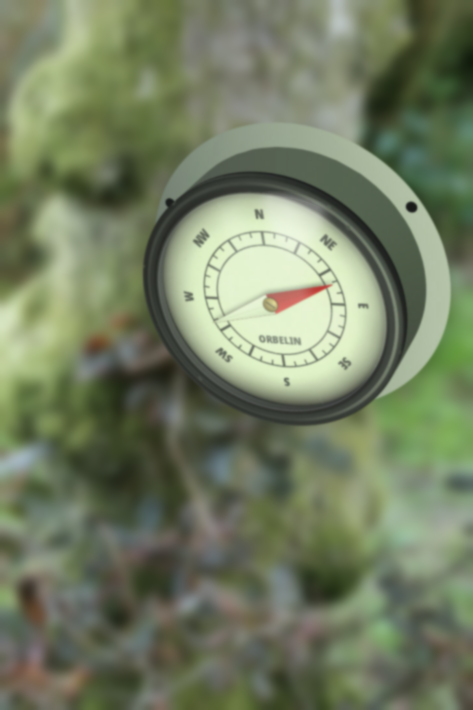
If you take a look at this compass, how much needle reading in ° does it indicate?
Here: 70 °
